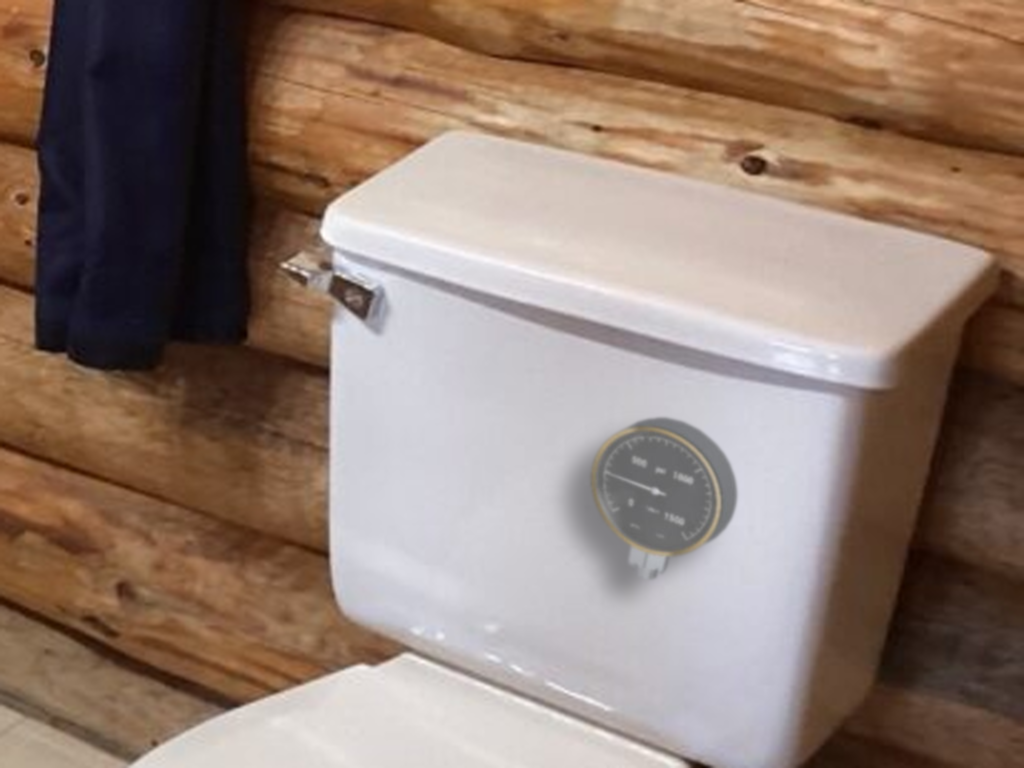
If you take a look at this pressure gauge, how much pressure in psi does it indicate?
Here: 250 psi
